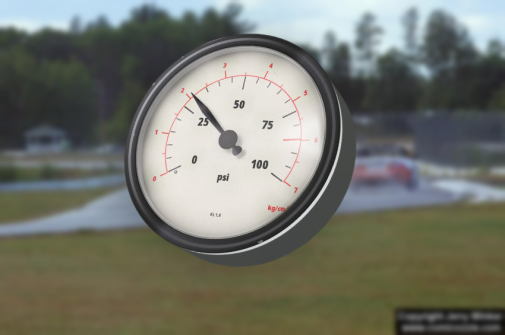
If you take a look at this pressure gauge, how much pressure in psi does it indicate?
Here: 30 psi
